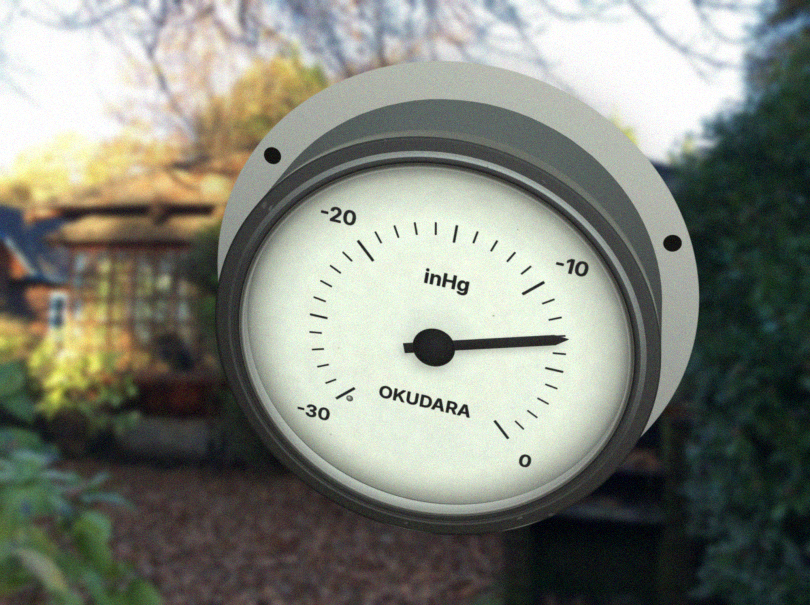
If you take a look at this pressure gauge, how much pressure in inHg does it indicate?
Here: -7 inHg
